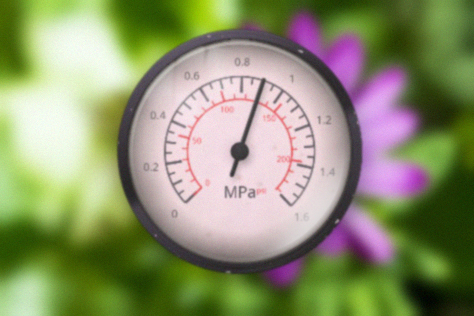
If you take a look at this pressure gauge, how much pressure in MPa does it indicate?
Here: 0.9 MPa
